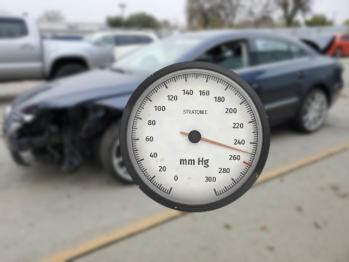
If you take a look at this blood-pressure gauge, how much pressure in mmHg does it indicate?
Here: 250 mmHg
